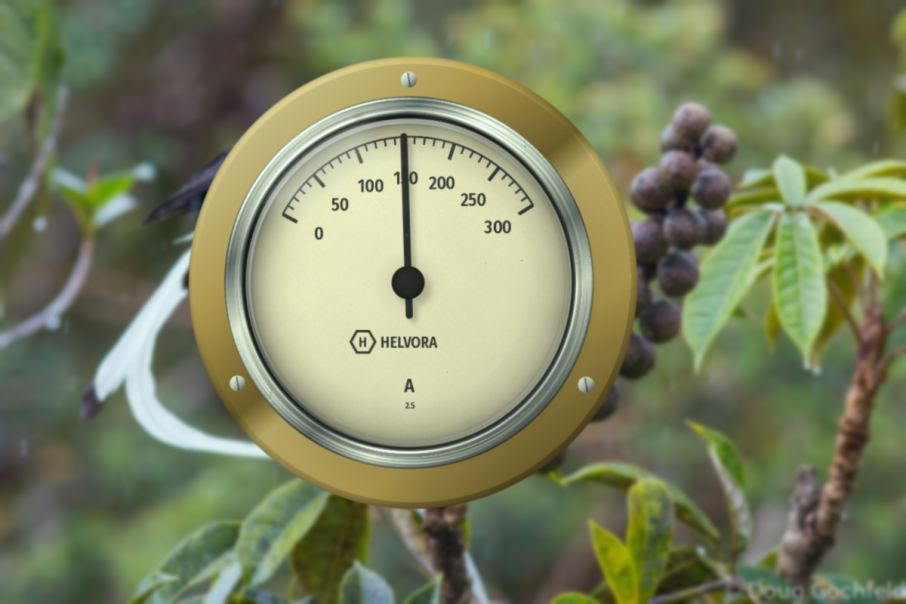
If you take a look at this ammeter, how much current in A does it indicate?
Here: 150 A
